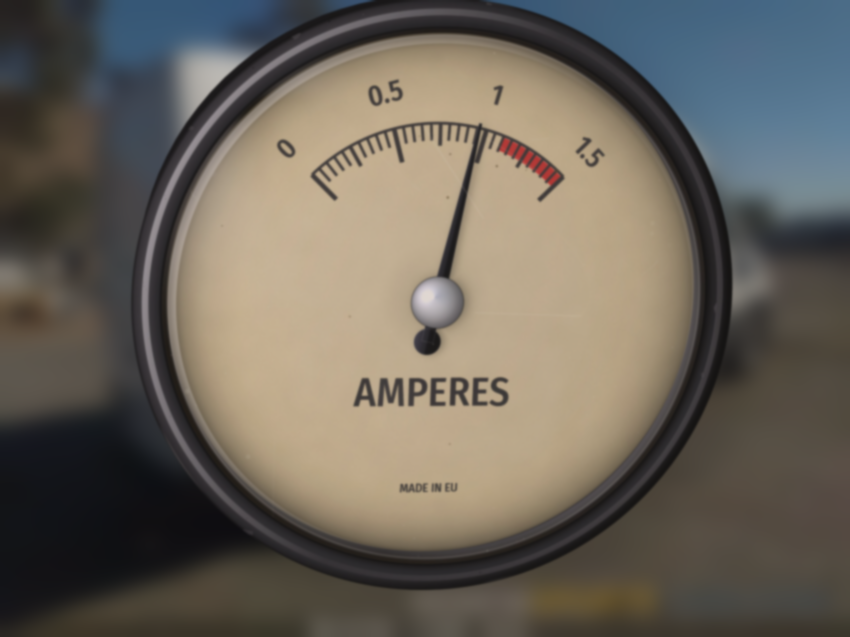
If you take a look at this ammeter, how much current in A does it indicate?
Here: 0.95 A
